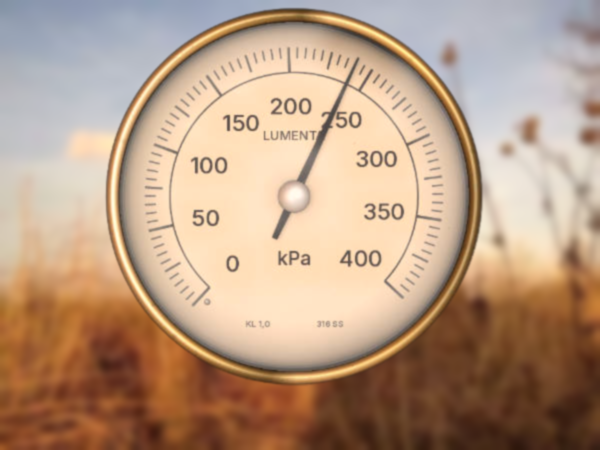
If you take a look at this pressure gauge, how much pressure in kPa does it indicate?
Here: 240 kPa
